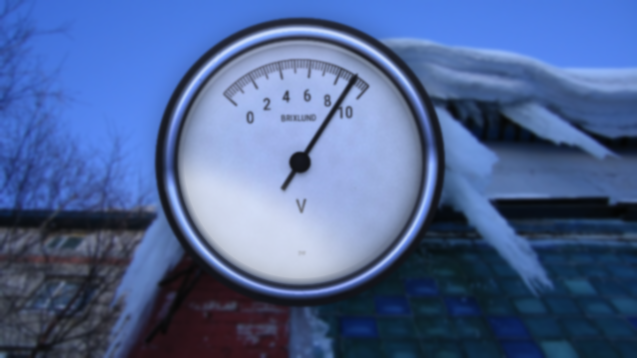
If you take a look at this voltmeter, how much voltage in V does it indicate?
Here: 9 V
